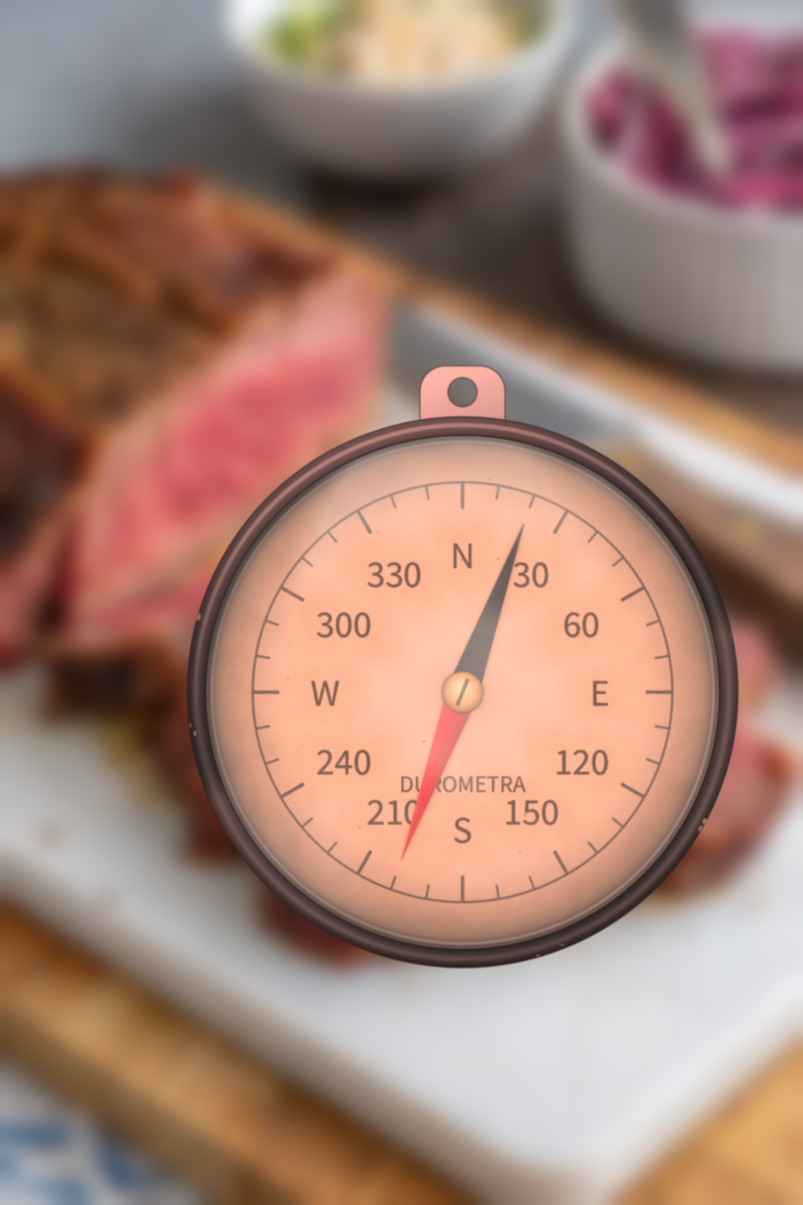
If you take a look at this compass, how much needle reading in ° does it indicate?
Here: 200 °
